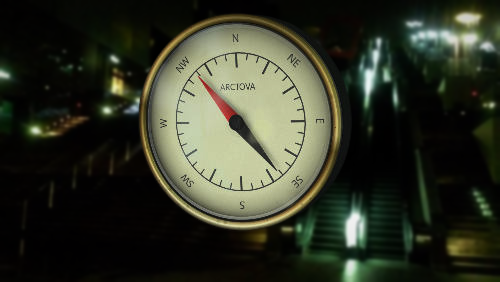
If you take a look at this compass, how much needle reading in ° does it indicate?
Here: 320 °
